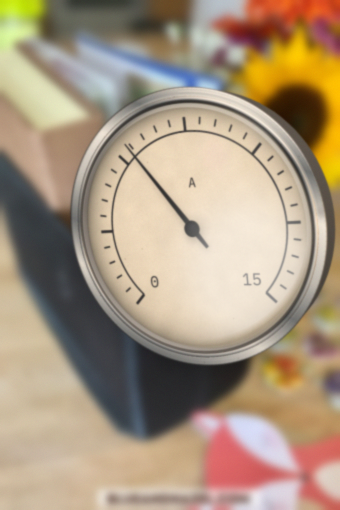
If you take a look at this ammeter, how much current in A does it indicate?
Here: 5.5 A
